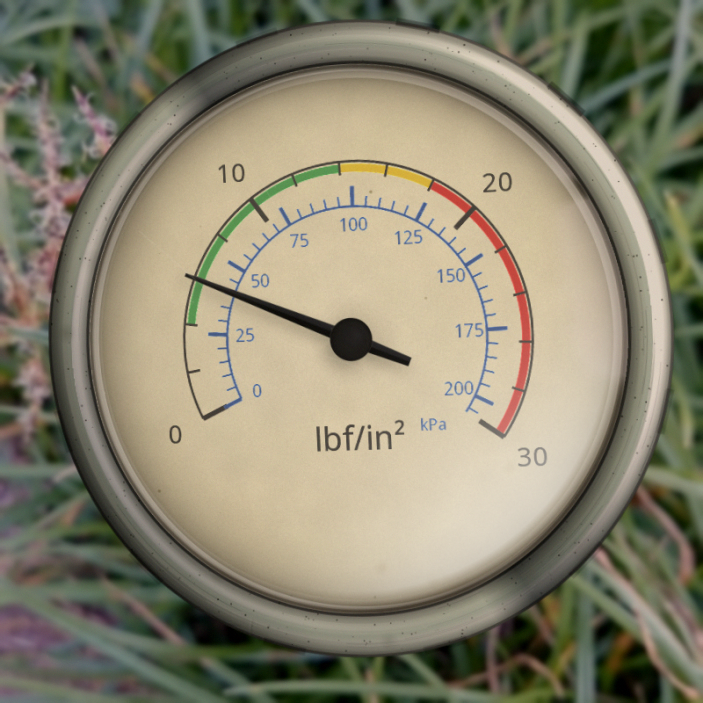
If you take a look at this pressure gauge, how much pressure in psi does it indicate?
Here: 6 psi
